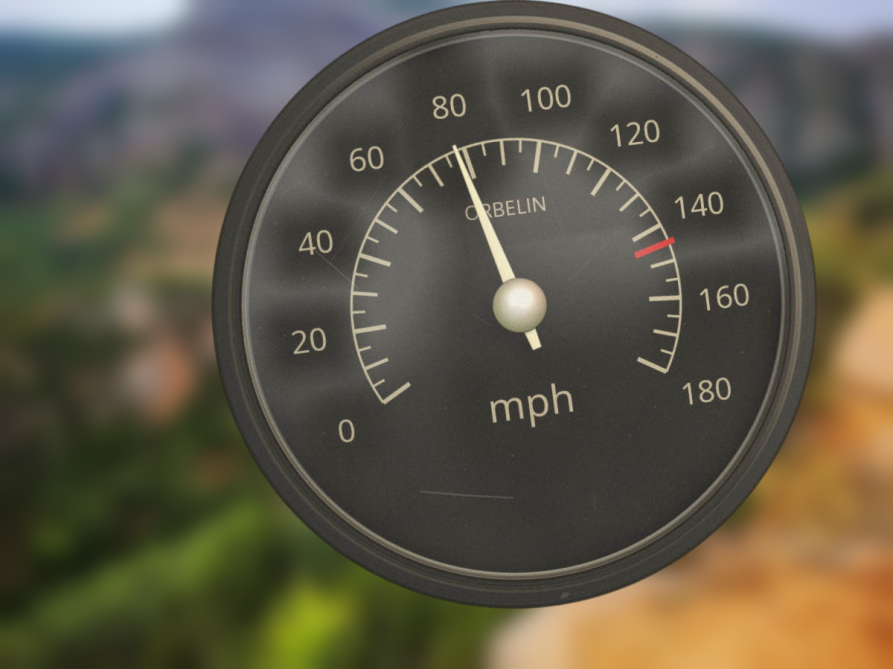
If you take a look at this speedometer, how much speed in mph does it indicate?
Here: 77.5 mph
